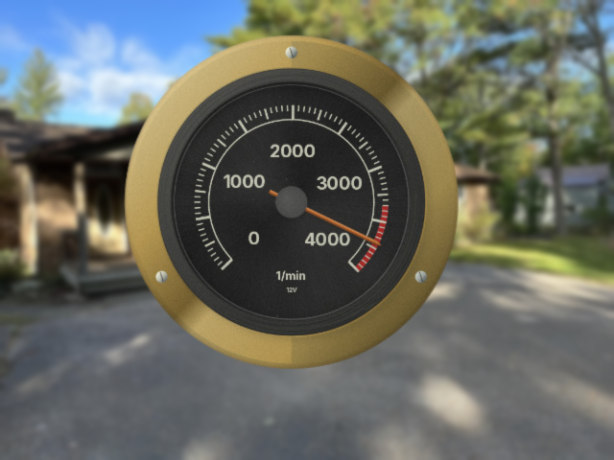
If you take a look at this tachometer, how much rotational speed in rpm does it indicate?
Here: 3700 rpm
